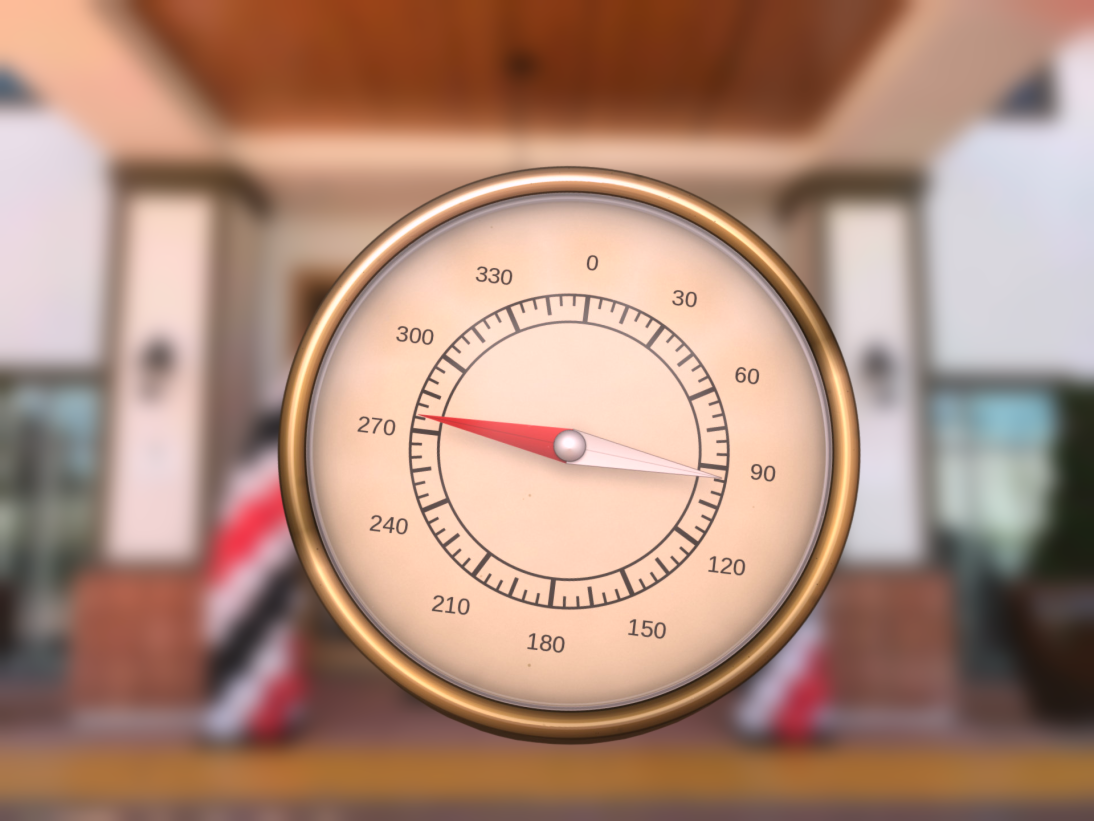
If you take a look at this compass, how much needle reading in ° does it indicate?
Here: 275 °
